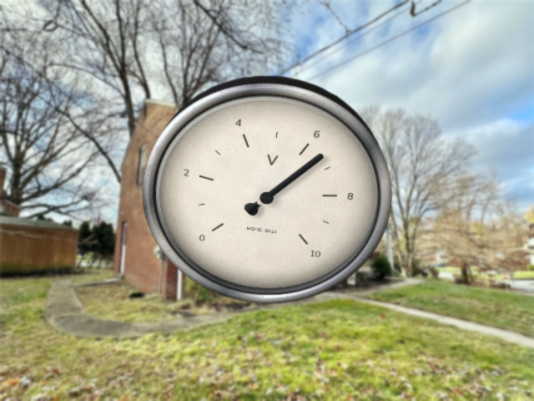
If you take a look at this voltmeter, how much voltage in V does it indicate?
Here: 6.5 V
